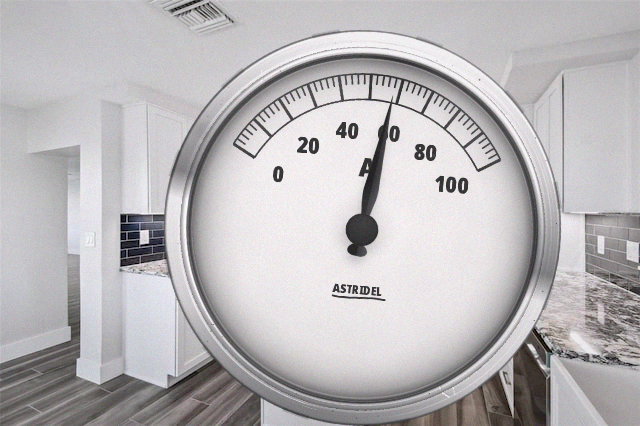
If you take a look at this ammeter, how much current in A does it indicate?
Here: 58 A
